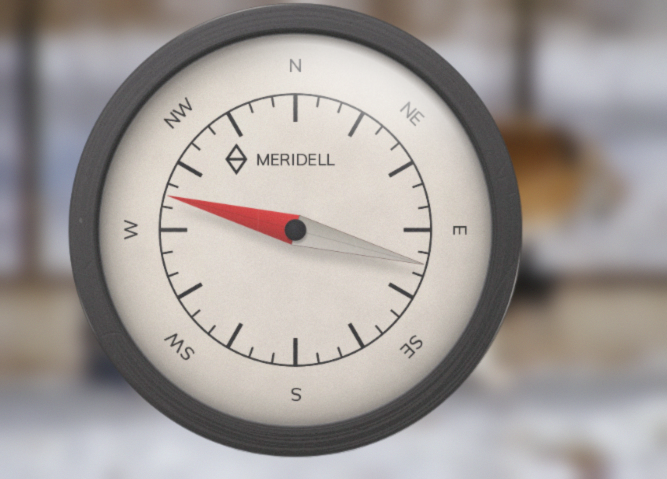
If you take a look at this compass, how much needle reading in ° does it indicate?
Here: 285 °
